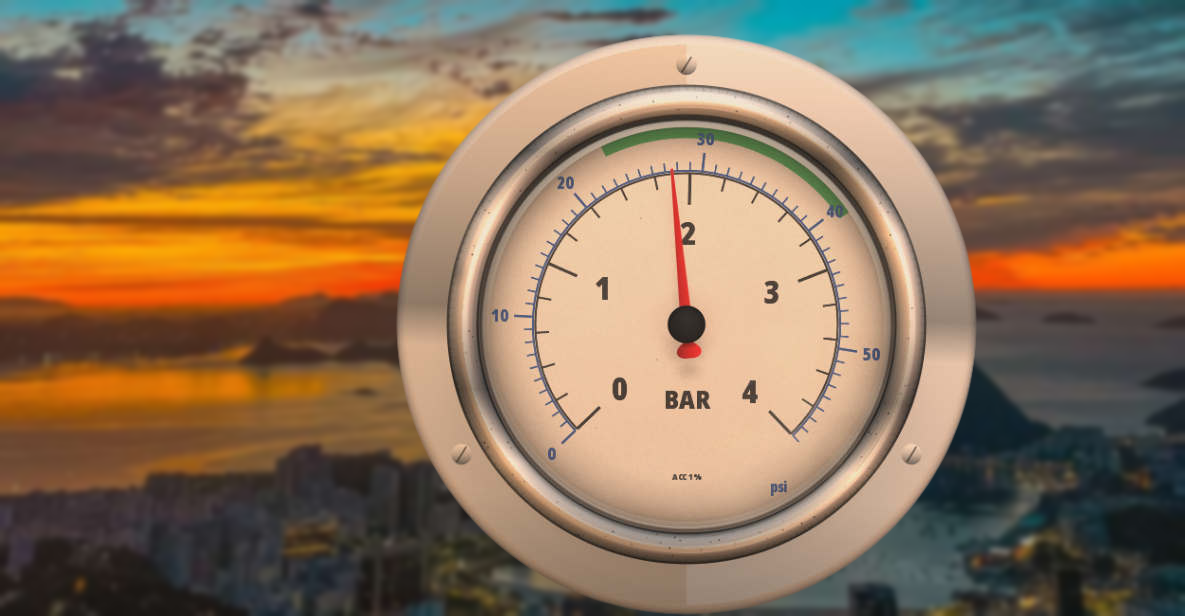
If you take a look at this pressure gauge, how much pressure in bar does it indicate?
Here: 1.9 bar
